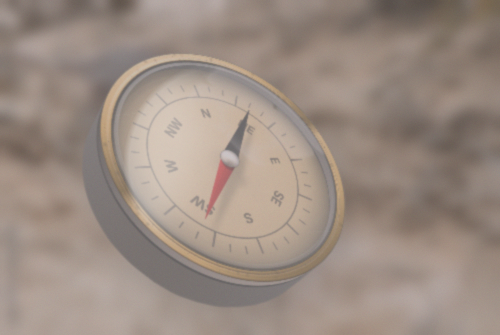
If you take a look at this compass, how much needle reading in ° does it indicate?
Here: 220 °
